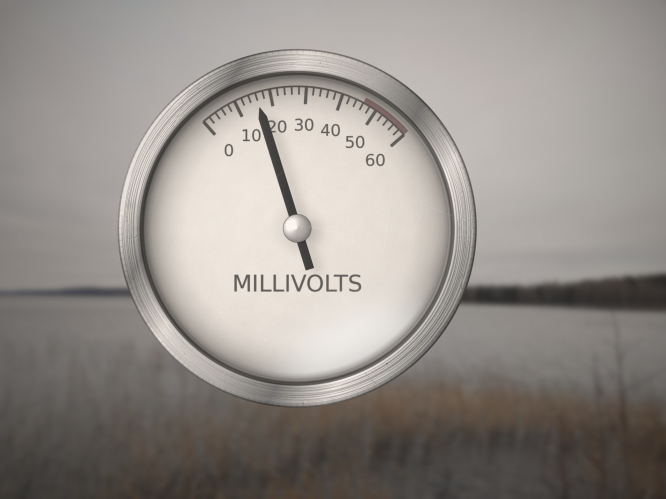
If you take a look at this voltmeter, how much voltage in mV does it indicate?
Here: 16 mV
